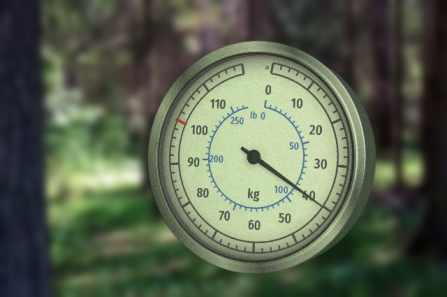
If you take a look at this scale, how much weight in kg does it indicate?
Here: 40 kg
